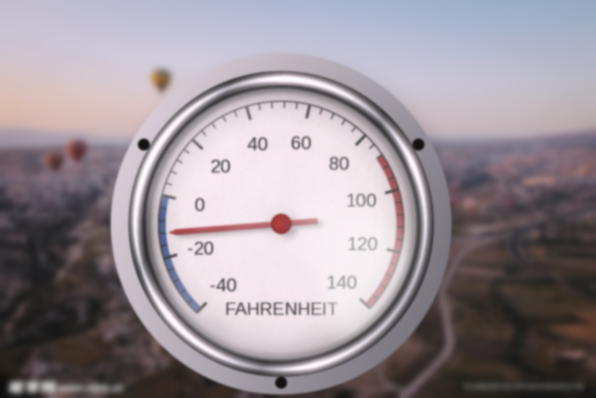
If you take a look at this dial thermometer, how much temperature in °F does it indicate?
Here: -12 °F
